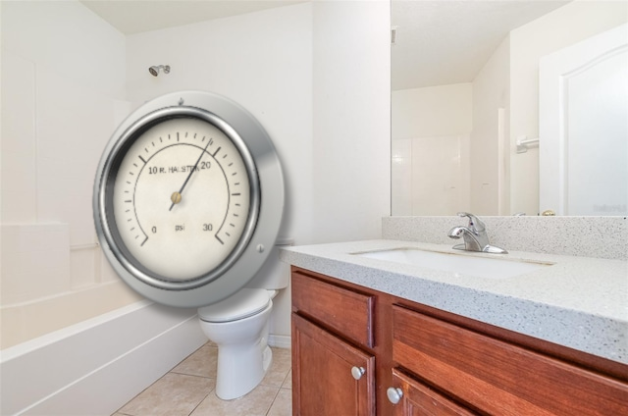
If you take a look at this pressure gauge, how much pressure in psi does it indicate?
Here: 19 psi
